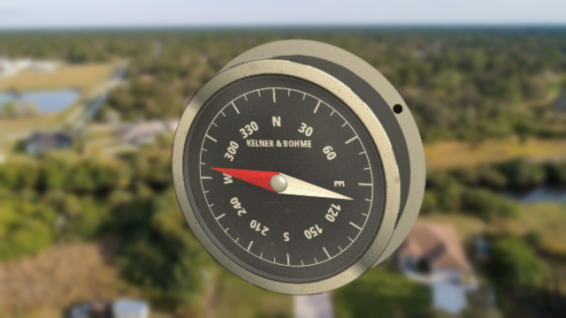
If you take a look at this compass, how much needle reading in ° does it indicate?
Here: 280 °
